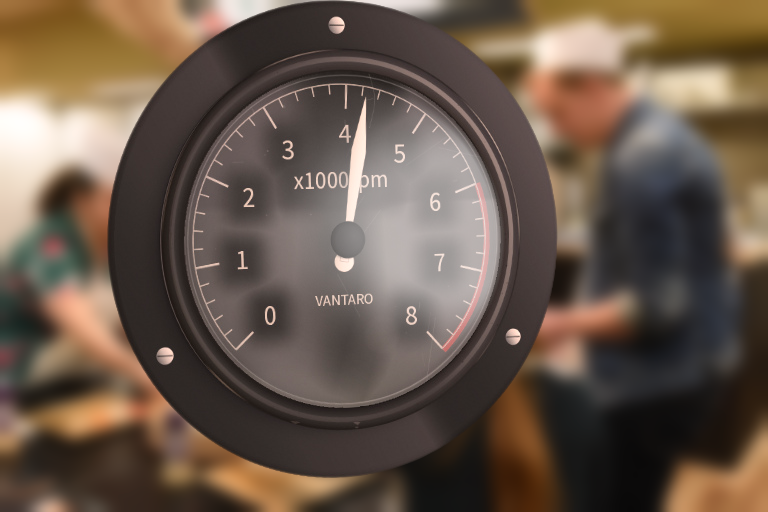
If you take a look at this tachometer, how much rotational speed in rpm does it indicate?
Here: 4200 rpm
